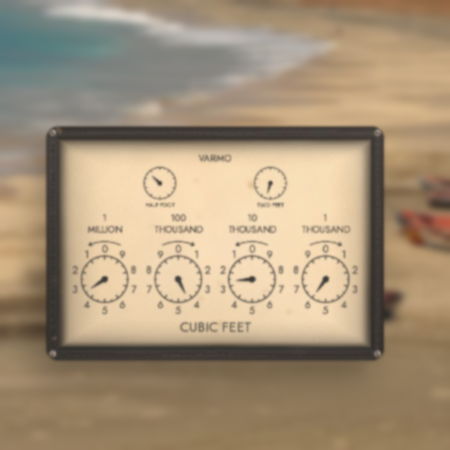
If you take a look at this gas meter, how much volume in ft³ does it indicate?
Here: 342600 ft³
